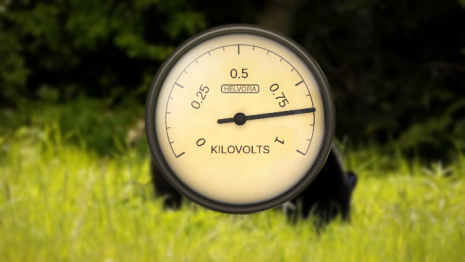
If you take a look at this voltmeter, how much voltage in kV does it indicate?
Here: 0.85 kV
